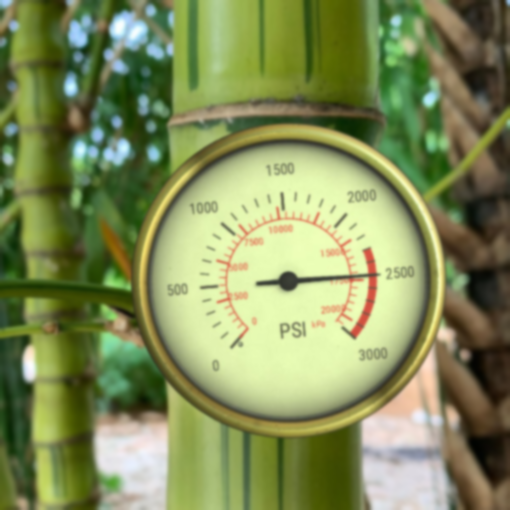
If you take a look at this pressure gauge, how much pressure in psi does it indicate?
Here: 2500 psi
